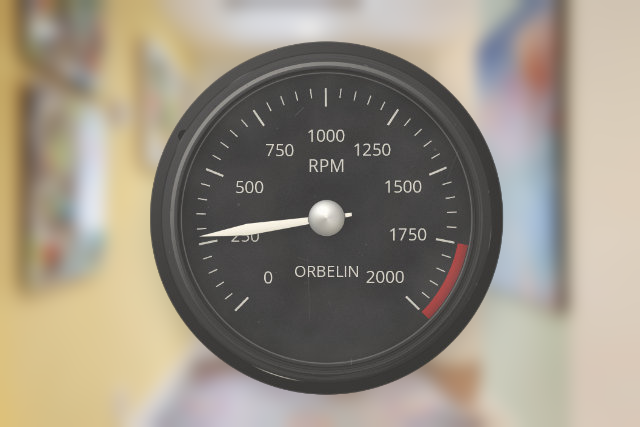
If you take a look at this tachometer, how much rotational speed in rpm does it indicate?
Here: 275 rpm
